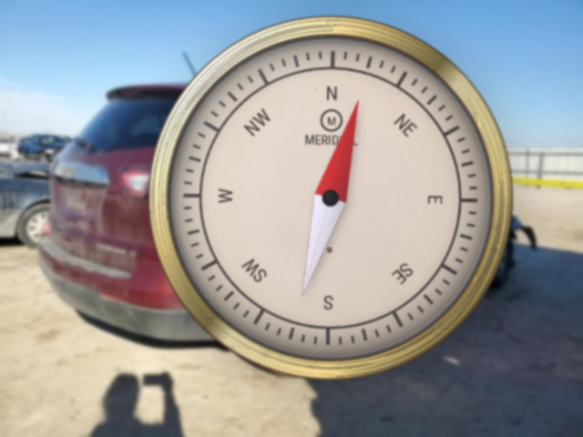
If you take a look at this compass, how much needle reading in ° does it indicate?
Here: 15 °
